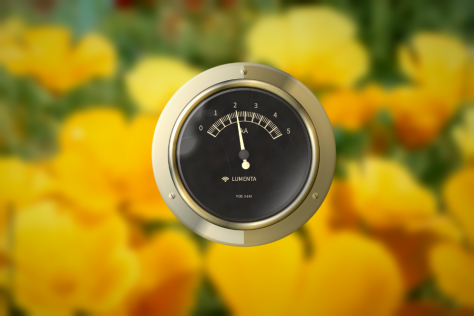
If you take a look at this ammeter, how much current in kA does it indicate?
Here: 2 kA
